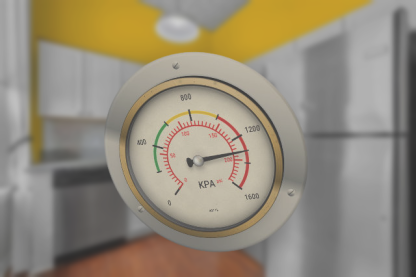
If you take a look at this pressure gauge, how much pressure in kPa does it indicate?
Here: 1300 kPa
